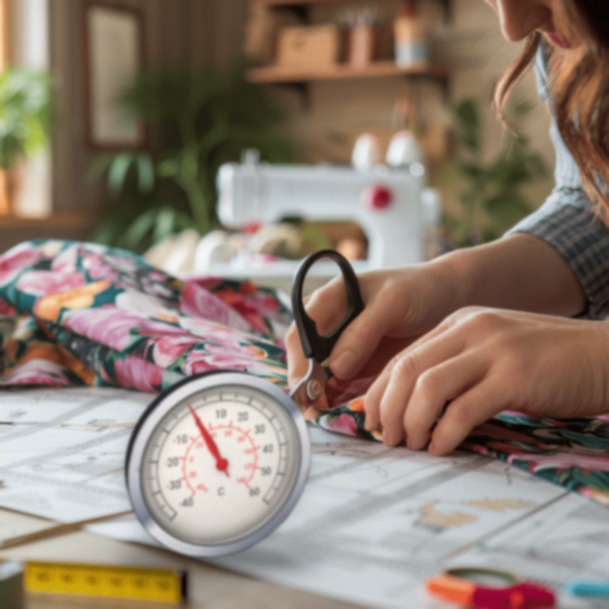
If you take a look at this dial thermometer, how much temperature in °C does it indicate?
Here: 0 °C
